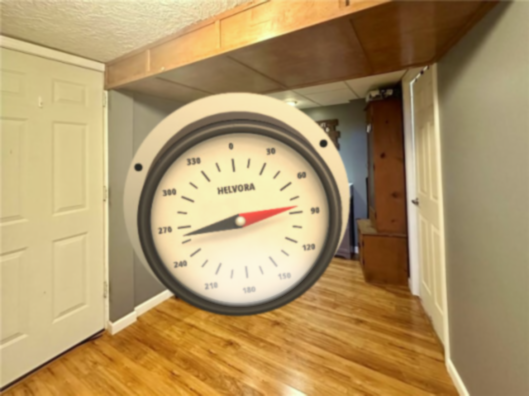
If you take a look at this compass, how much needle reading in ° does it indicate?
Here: 82.5 °
